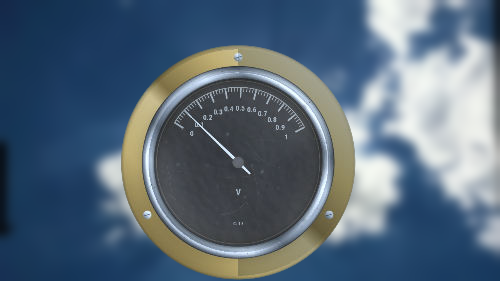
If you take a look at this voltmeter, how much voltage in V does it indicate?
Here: 0.1 V
